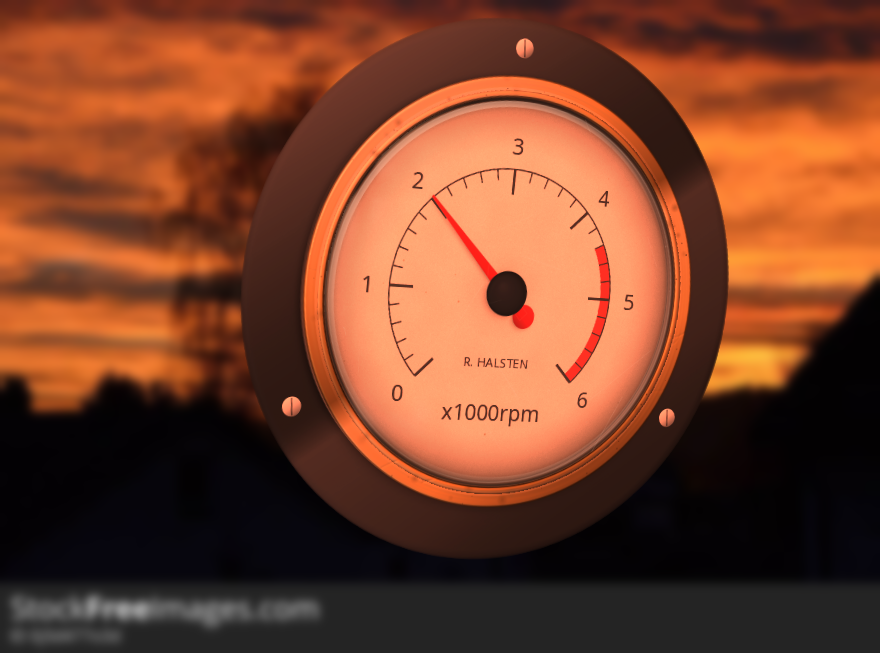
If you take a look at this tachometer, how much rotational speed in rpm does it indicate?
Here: 2000 rpm
